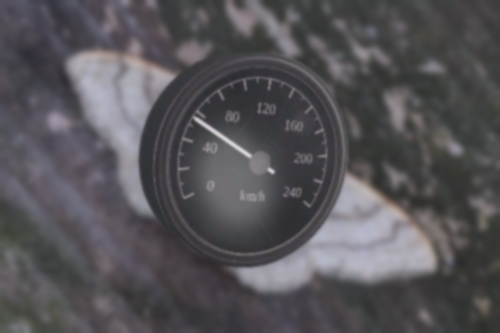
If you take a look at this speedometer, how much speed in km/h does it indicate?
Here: 55 km/h
